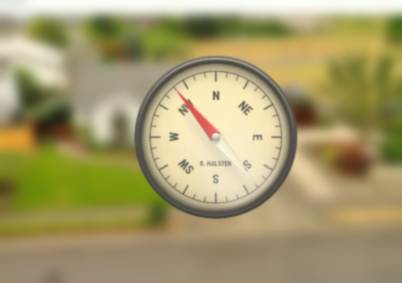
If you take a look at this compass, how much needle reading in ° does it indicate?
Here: 320 °
